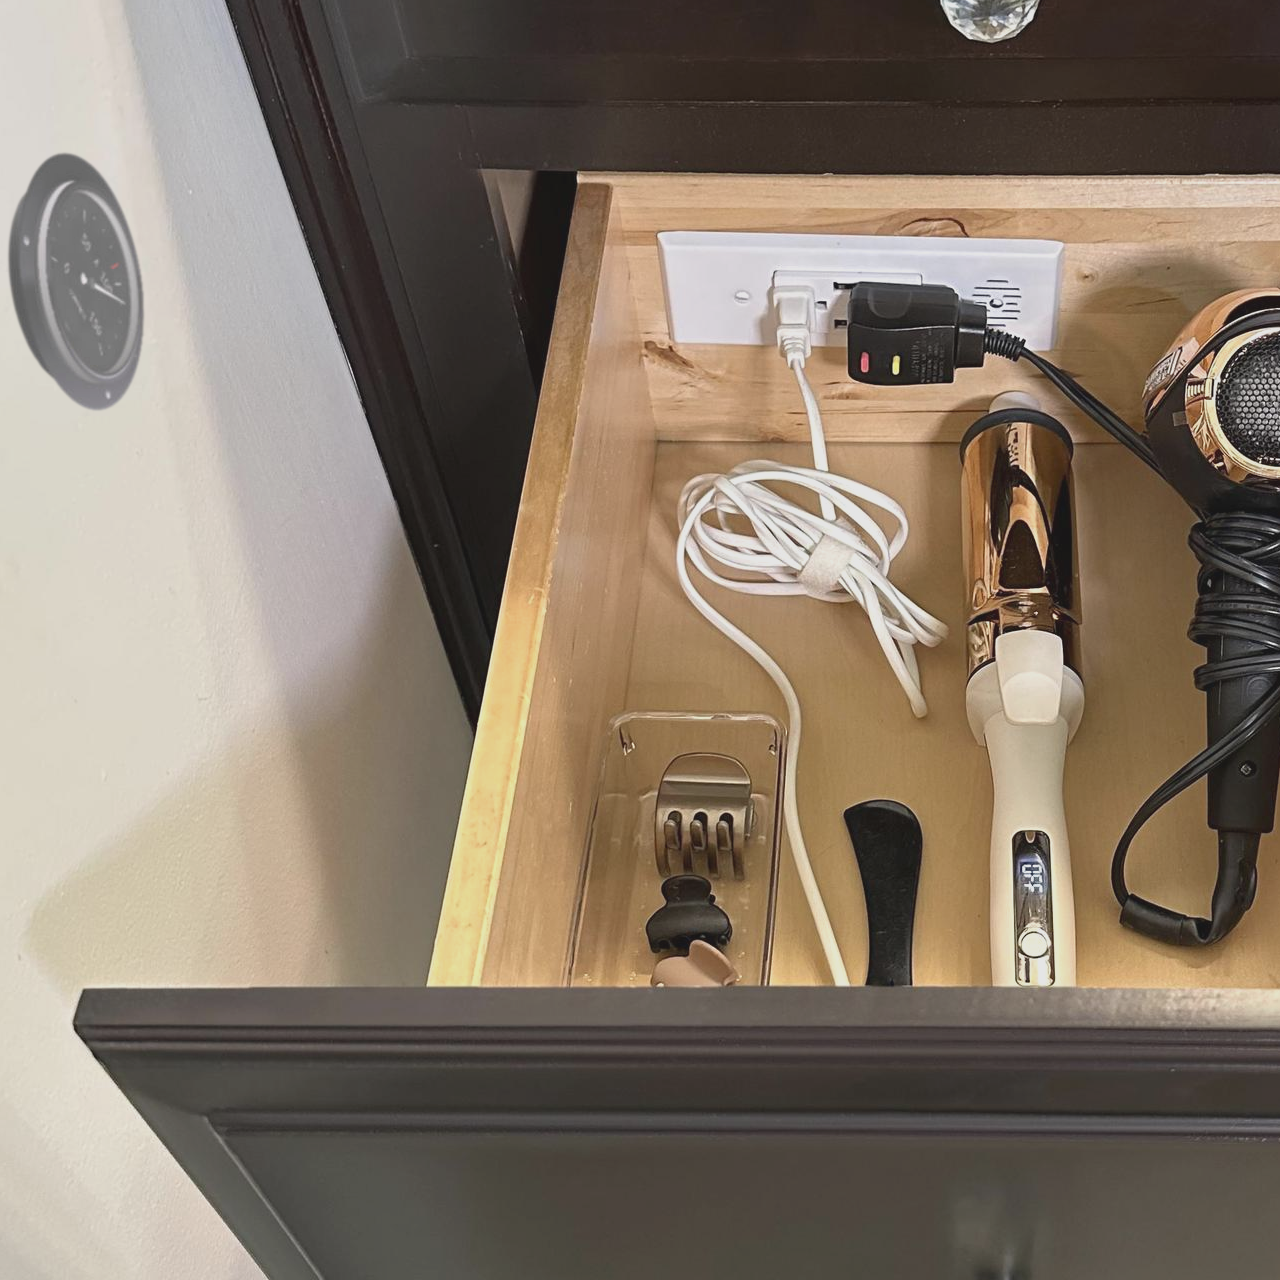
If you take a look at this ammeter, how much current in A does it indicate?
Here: 110 A
